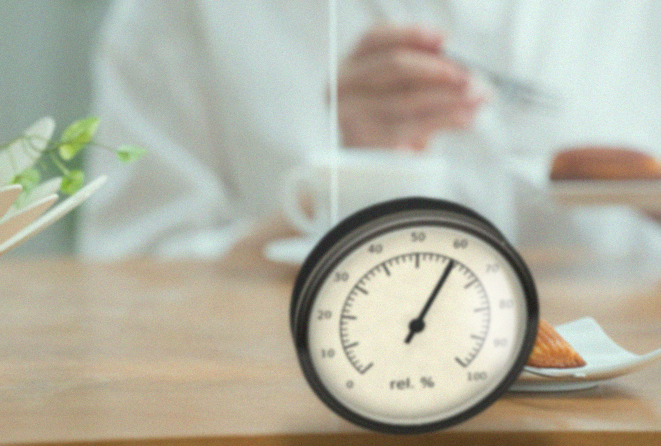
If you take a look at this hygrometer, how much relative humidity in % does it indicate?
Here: 60 %
